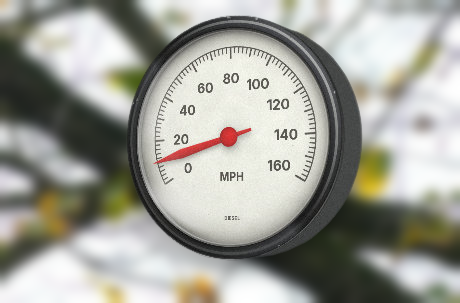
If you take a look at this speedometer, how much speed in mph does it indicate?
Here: 10 mph
